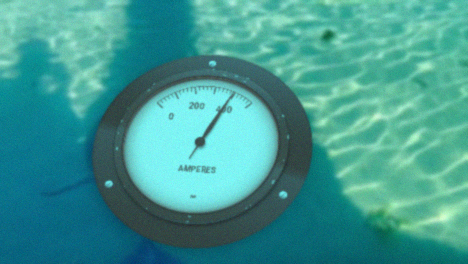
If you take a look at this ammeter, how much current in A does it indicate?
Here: 400 A
